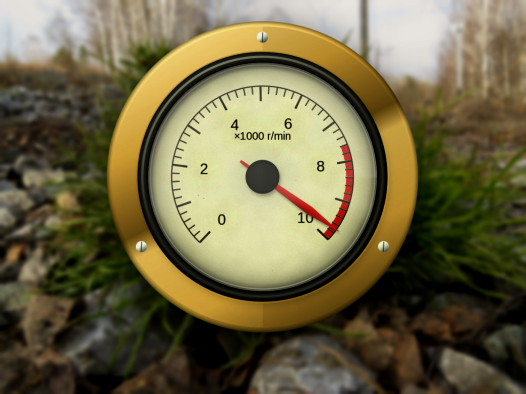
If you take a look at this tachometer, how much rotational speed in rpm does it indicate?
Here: 9700 rpm
